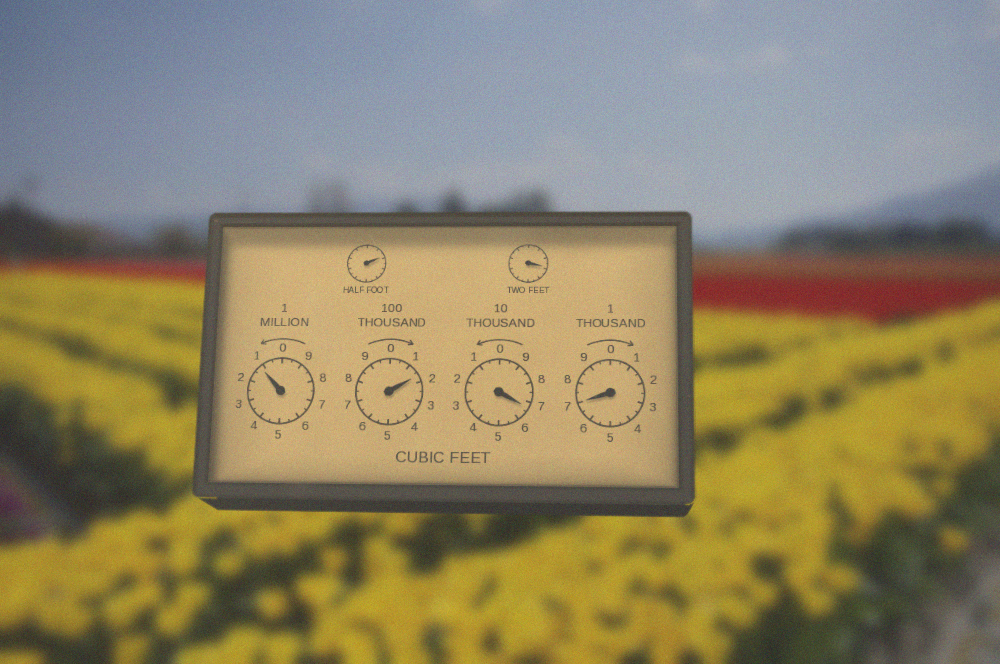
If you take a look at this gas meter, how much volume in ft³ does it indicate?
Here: 116700 ft³
